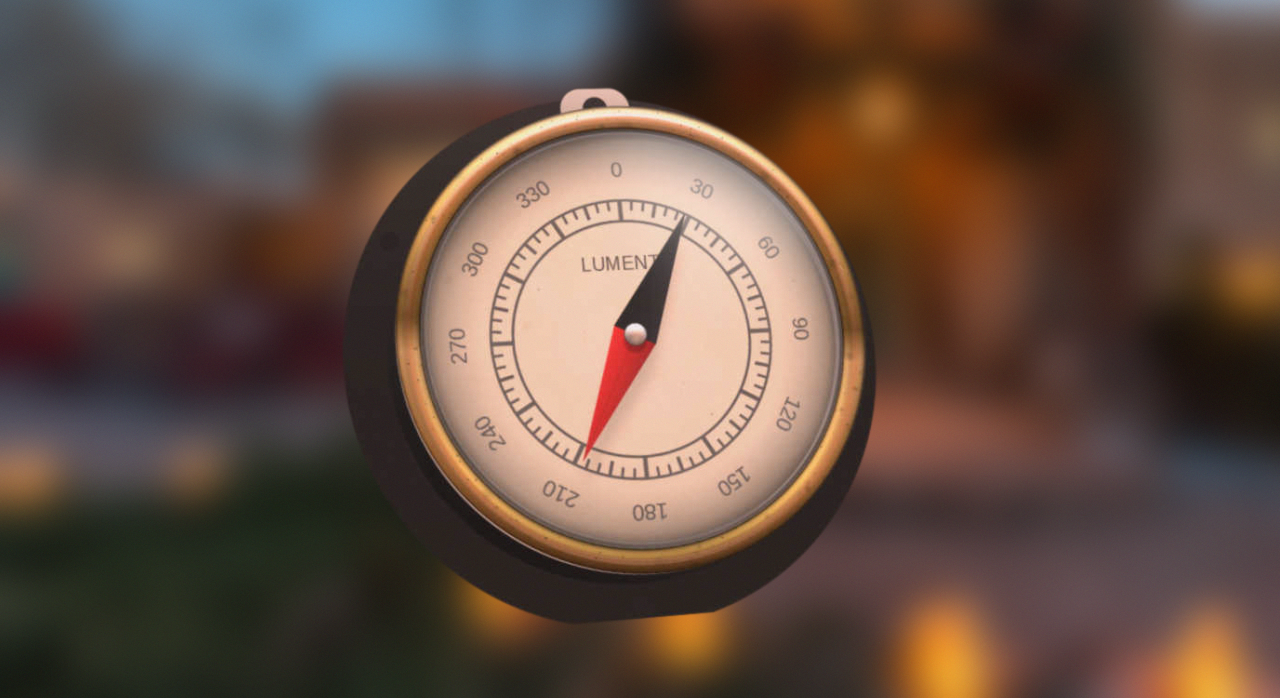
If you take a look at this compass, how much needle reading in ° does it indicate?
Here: 207.5 °
